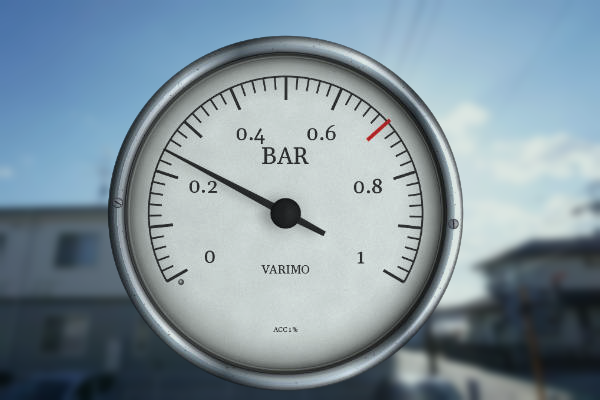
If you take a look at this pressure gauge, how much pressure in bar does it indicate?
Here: 0.24 bar
